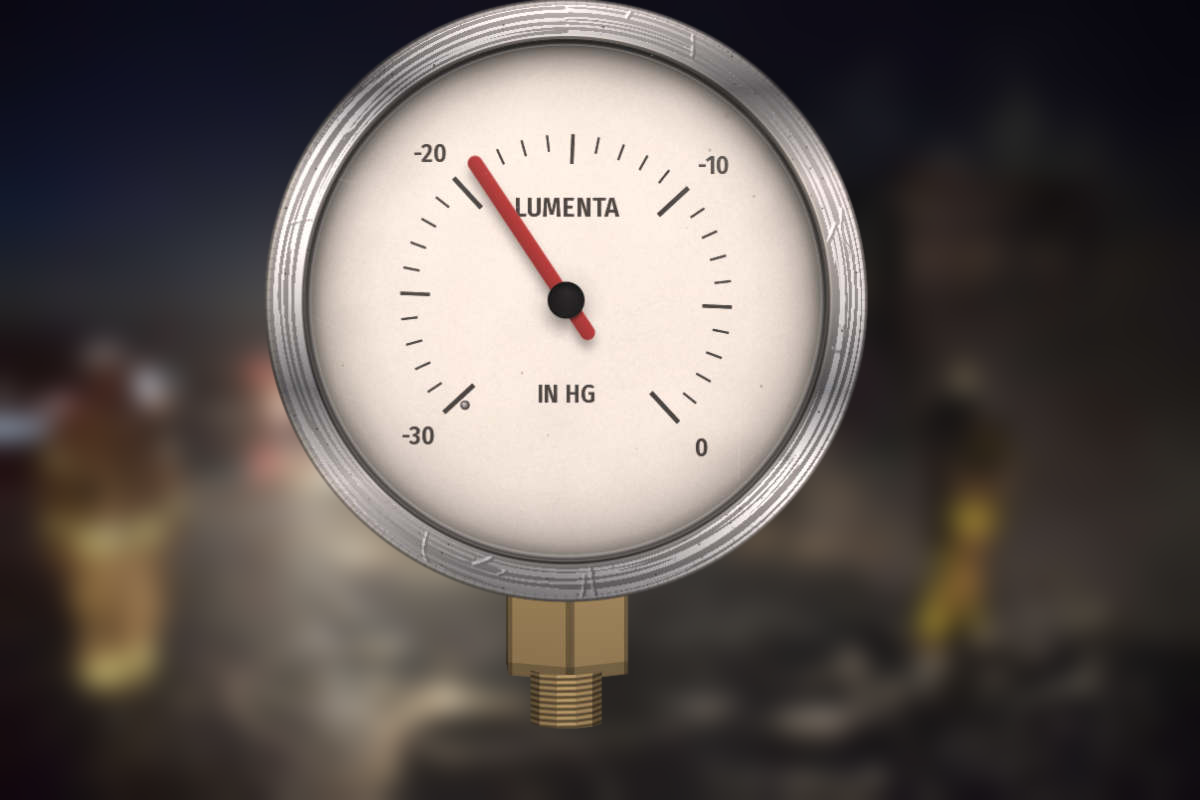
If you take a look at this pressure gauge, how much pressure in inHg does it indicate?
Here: -19 inHg
